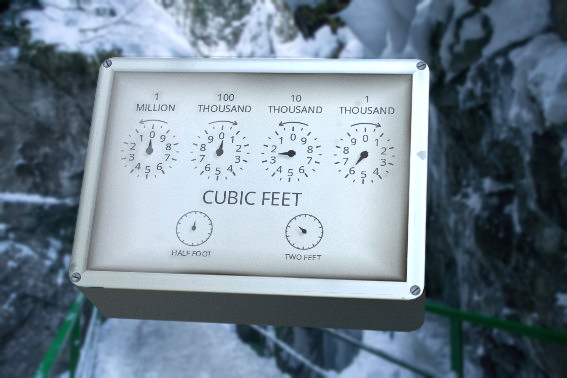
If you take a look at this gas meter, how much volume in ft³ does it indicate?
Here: 2600 ft³
